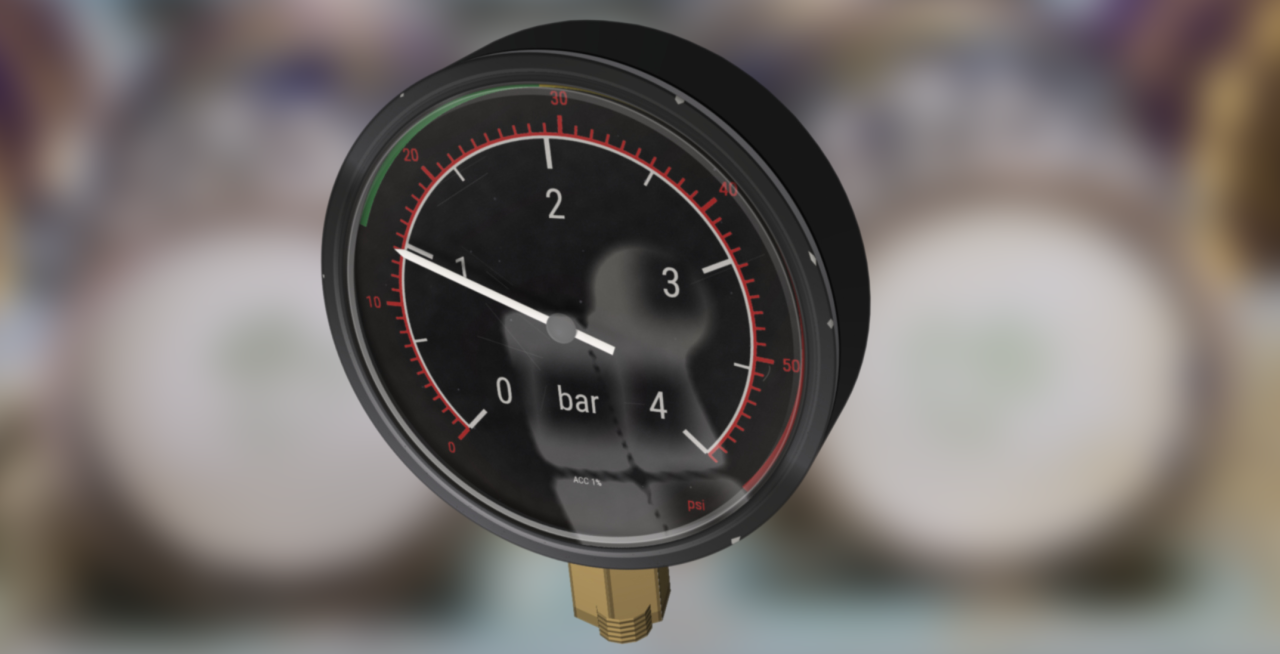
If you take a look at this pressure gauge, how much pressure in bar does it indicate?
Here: 1 bar
